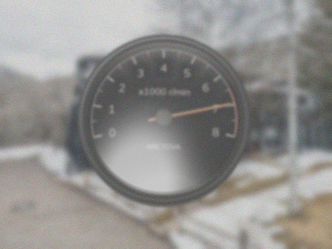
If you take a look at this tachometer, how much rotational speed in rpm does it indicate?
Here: 7000 rpm
